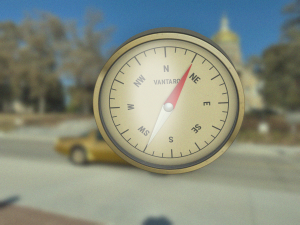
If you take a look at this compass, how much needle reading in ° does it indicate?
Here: 30 °
